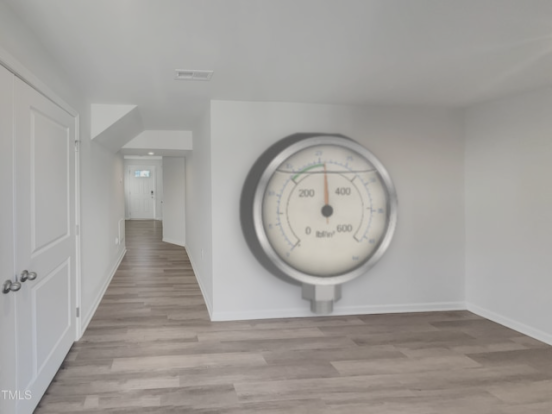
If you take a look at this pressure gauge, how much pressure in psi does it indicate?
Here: 300 psi
